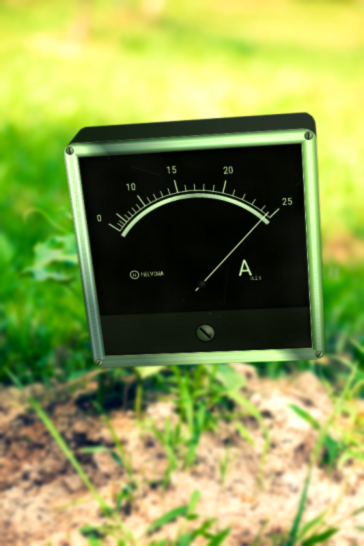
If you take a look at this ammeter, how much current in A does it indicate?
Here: 24.5 A
